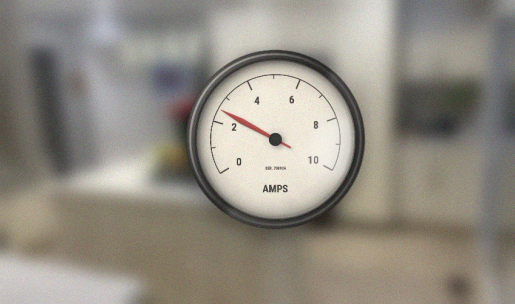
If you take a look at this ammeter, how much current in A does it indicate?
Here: 2.5 A
